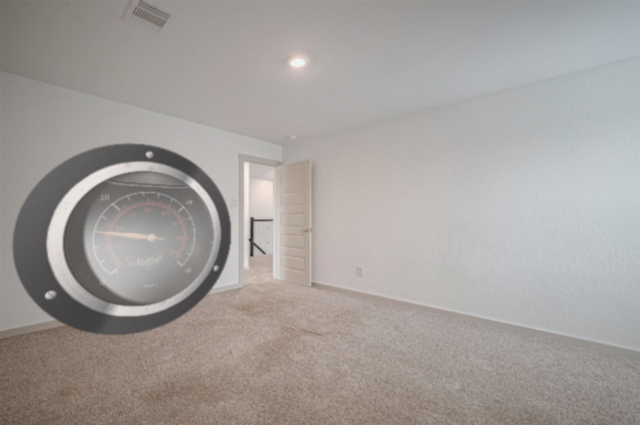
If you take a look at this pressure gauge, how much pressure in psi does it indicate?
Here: 6 psi
